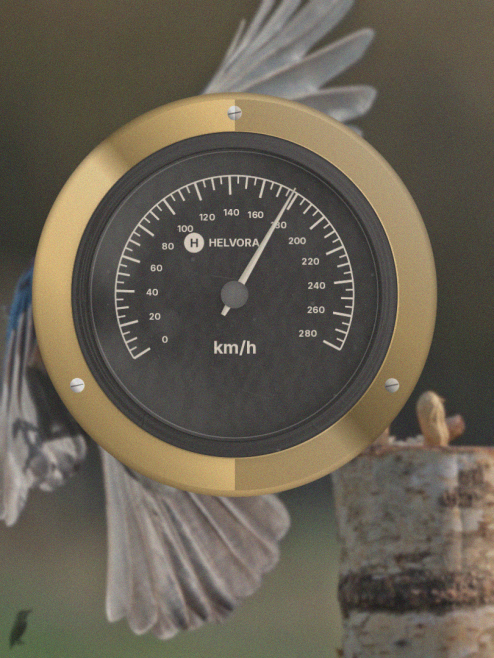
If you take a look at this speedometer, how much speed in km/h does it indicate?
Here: 177.5 km/h
